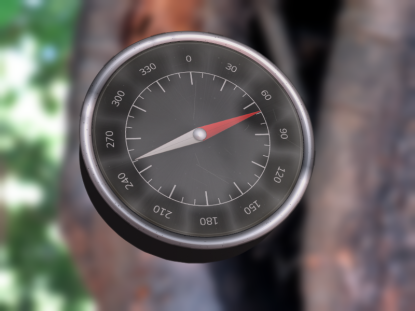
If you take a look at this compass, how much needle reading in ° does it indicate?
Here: 70 °
